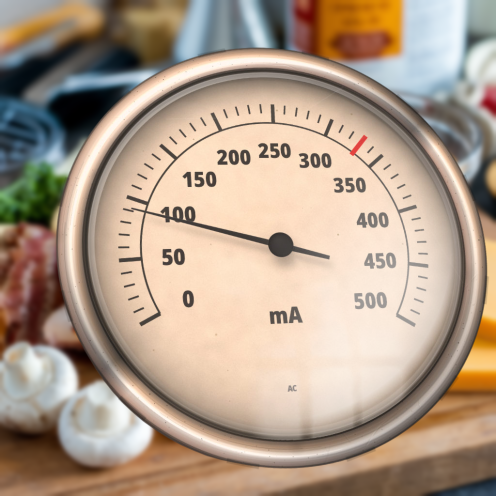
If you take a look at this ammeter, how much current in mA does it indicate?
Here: 90 mA
